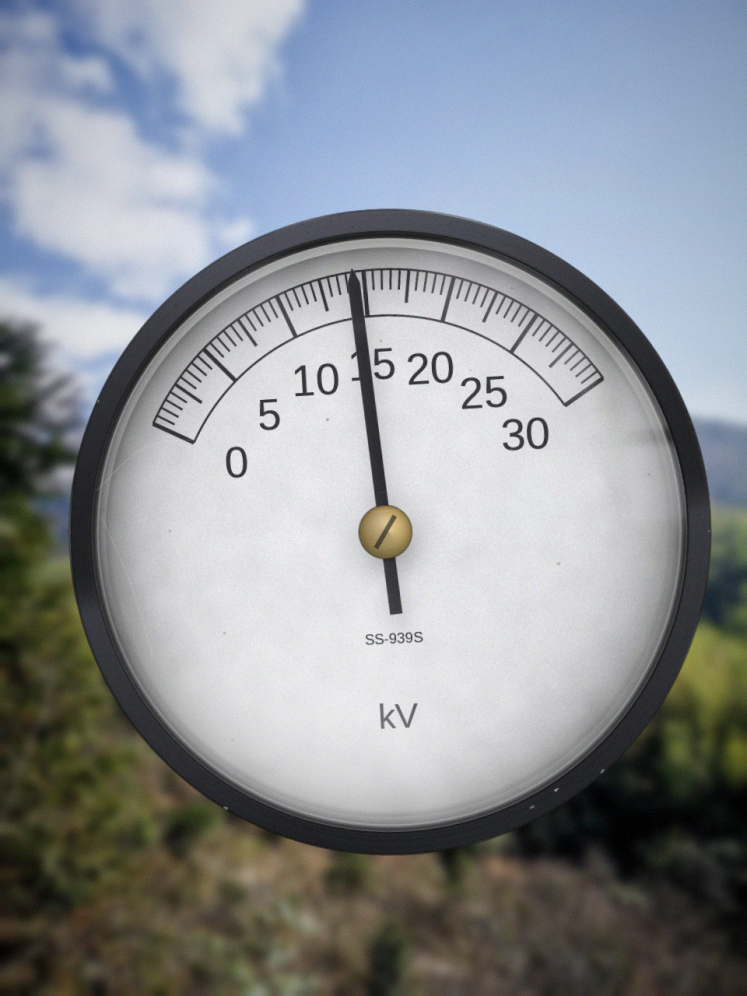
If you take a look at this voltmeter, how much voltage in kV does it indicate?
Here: 14.5 kV
